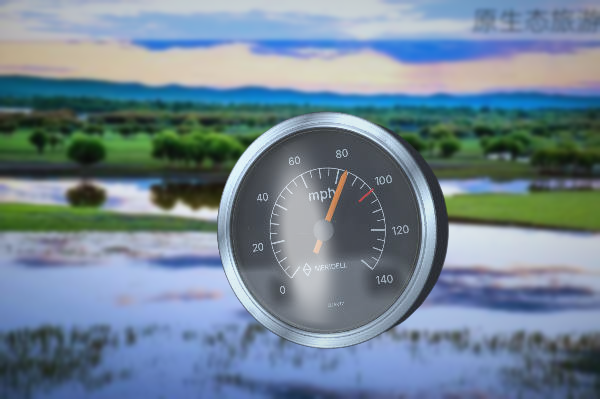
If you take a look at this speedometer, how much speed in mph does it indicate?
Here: 85 mph
